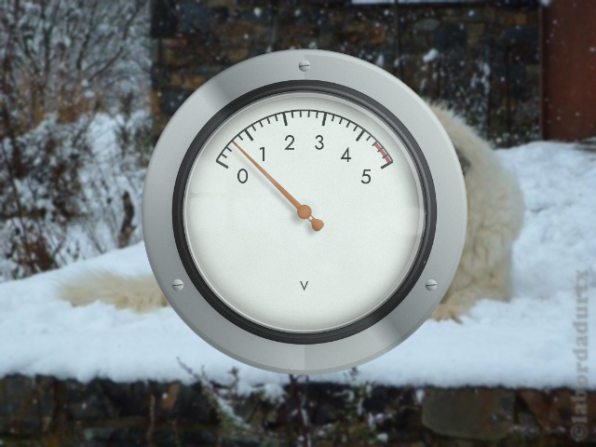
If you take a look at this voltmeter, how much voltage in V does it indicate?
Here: 0.6 V
